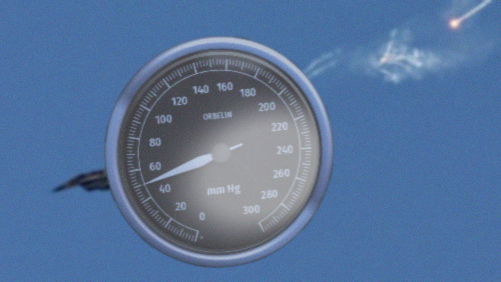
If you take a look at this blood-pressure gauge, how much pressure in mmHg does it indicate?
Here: 50 mmHg
